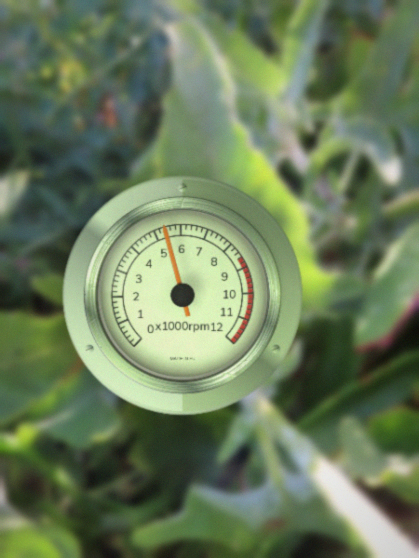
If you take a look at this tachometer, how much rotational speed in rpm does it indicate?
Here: 5400 rpm
